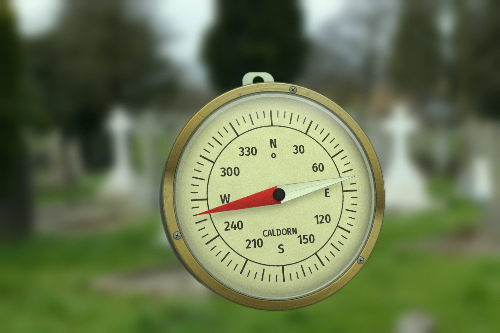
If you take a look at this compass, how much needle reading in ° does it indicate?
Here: 260 °
